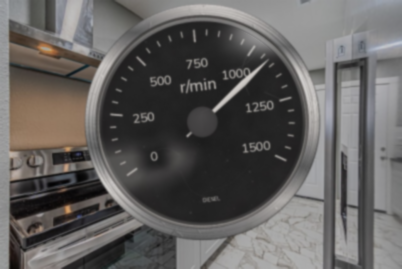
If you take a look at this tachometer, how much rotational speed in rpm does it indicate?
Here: 1075 rpm
